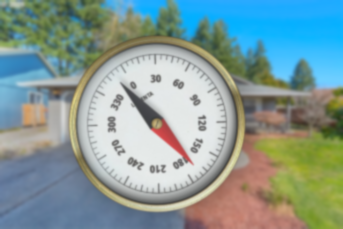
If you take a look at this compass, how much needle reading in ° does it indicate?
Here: 170 °
